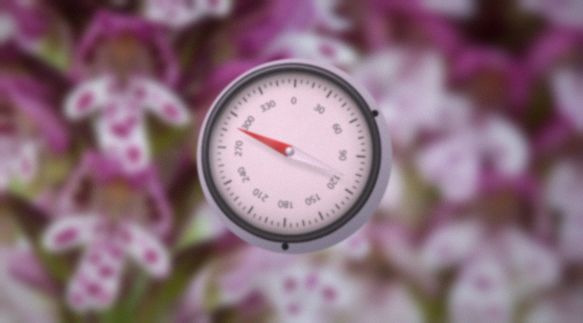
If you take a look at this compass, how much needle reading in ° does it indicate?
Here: 290 °
